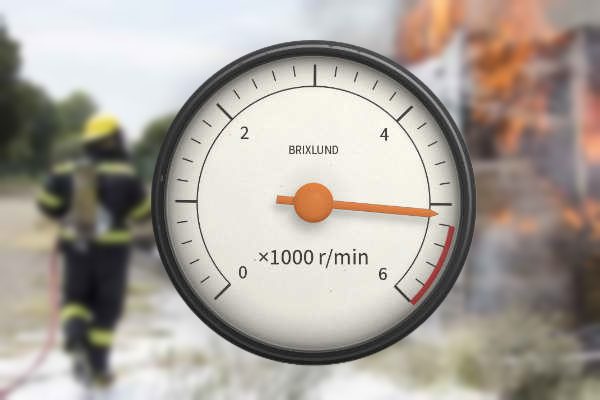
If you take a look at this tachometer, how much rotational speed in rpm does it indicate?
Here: 5100 rpm
